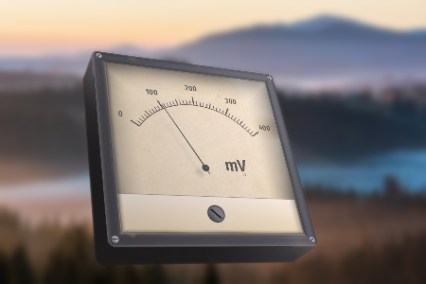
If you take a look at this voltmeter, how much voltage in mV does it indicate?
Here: 100 mV
